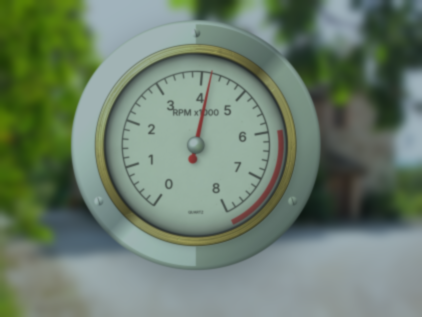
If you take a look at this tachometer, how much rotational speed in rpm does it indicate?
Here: 4200 rpm
